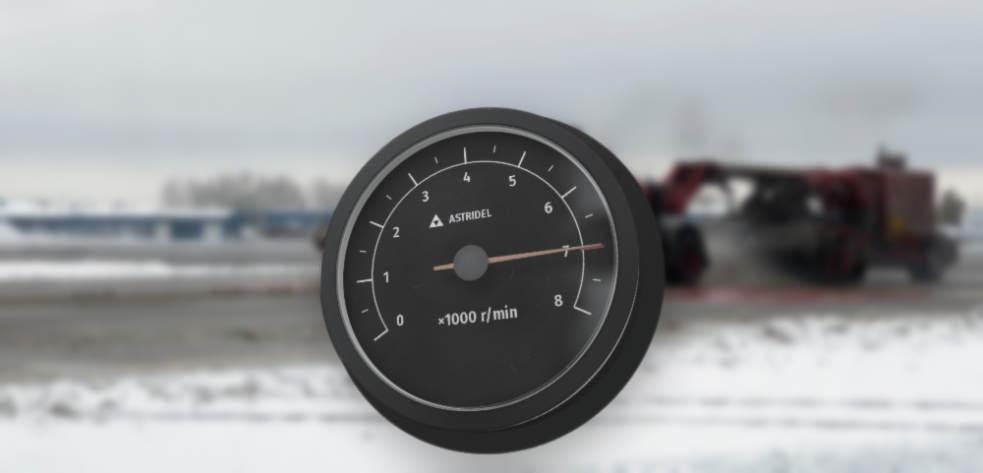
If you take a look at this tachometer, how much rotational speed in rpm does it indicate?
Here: 7000 rpm
